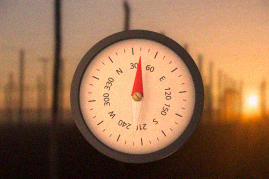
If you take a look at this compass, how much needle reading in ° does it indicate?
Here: 40 °
